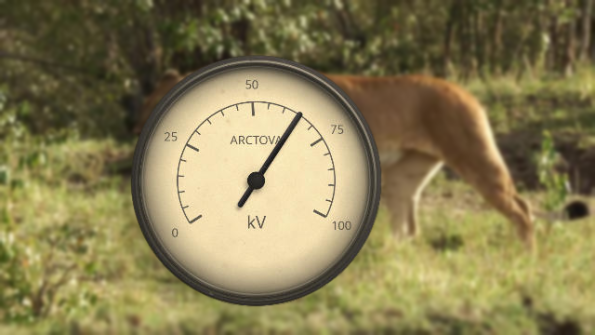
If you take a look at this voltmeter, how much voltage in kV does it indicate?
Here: 65 kV
